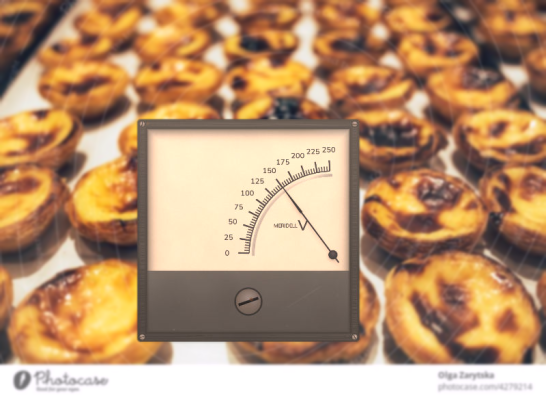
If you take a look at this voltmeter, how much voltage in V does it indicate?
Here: 150 V
